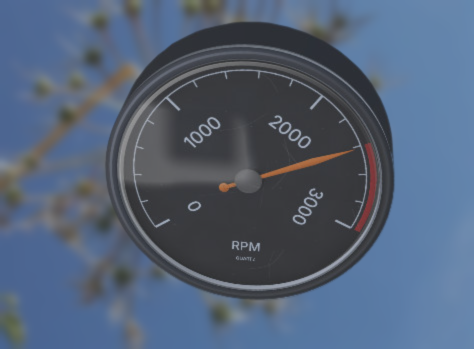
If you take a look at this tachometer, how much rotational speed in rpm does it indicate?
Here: 2400 rpm
